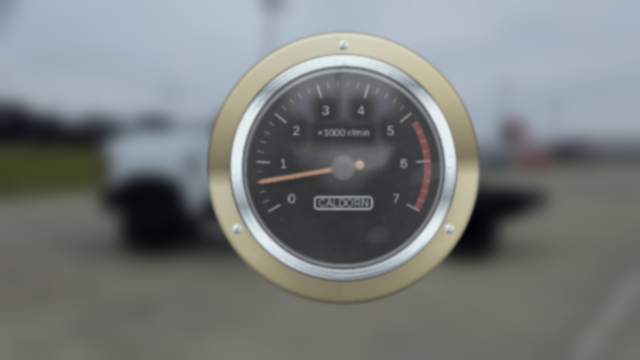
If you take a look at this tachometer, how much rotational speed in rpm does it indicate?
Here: 600 rpm
